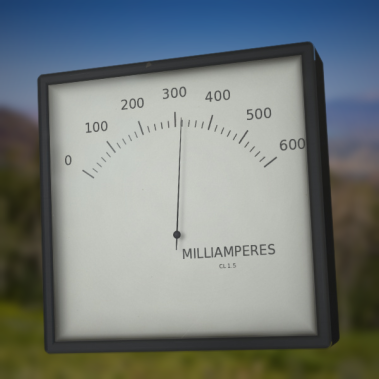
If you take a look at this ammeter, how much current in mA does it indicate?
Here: 320 mA
